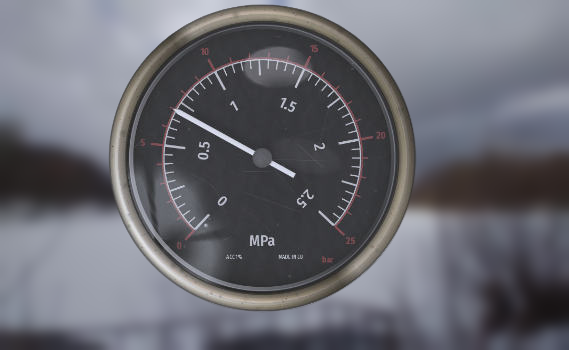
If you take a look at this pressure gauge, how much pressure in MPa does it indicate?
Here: 0.7 MPa
